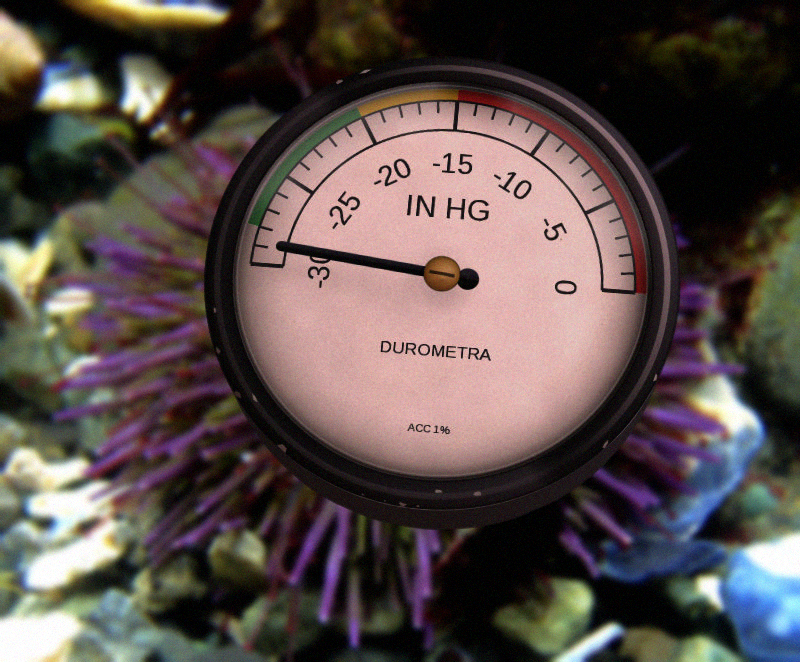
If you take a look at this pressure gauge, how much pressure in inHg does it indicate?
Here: -29 inHg
